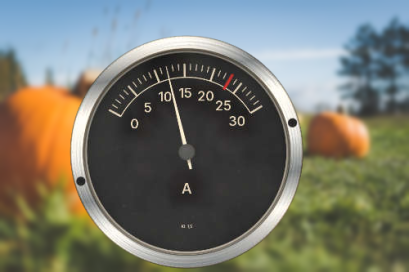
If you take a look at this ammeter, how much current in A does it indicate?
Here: 12 A
